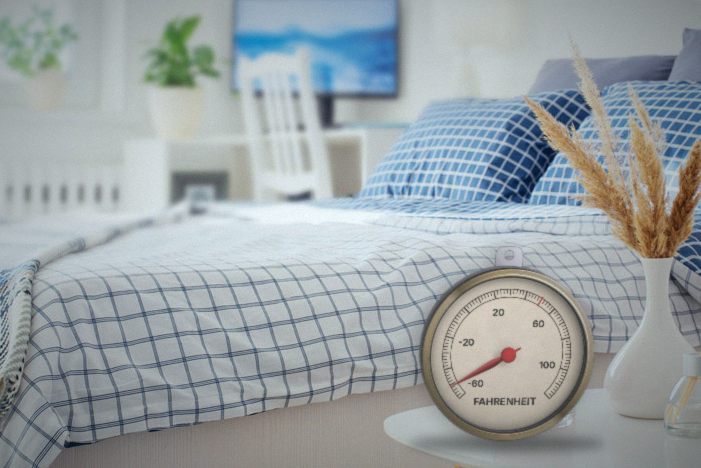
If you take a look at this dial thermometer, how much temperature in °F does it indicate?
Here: -50 °F
